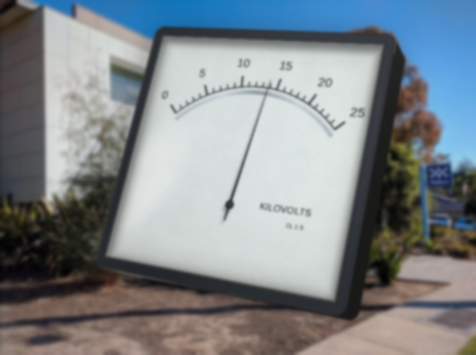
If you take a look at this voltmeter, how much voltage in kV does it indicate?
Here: 14 kV
